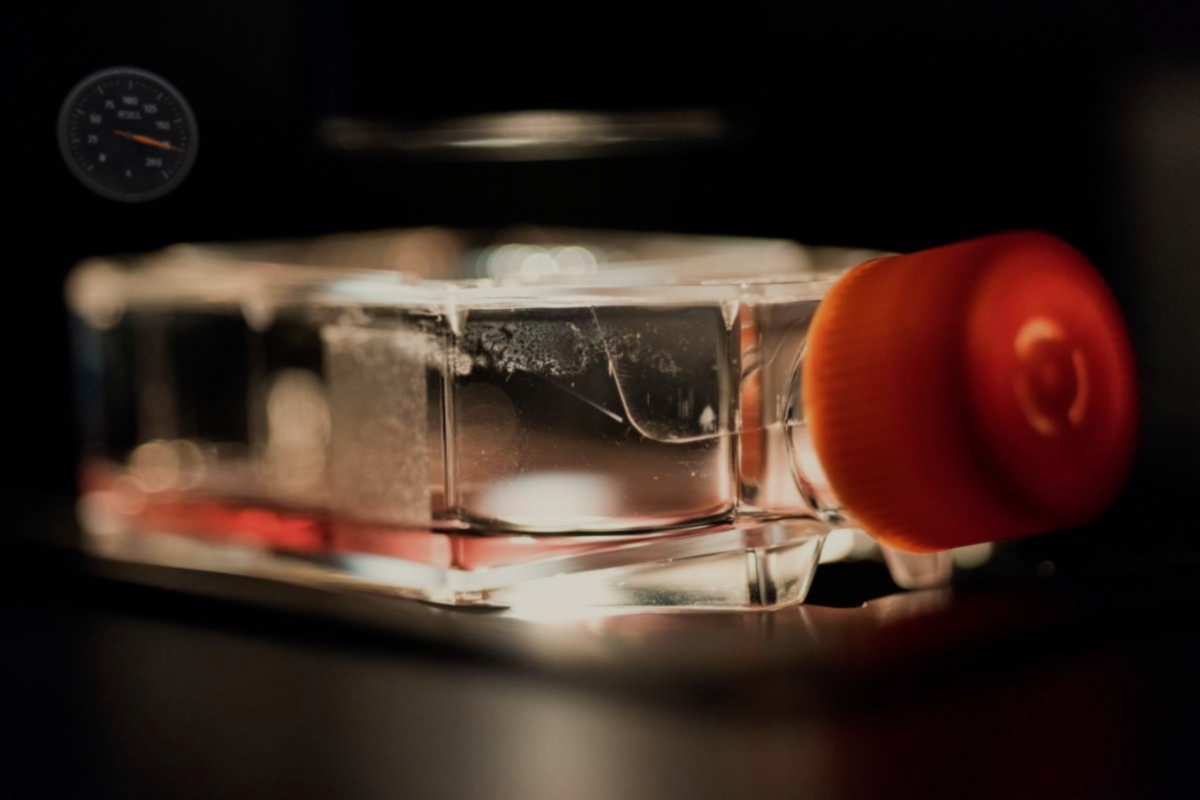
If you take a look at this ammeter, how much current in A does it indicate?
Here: 175 A
